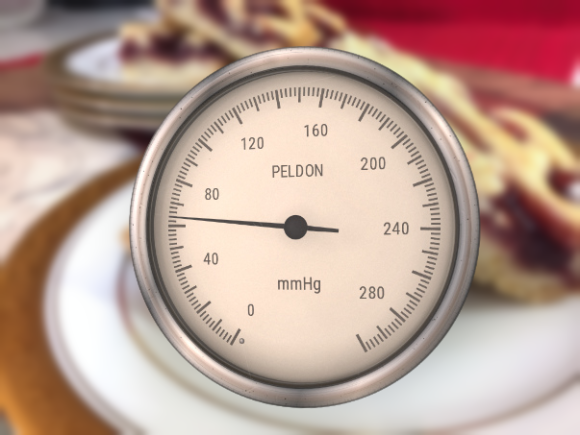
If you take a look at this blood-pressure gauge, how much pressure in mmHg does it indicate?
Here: 64 mmHg
